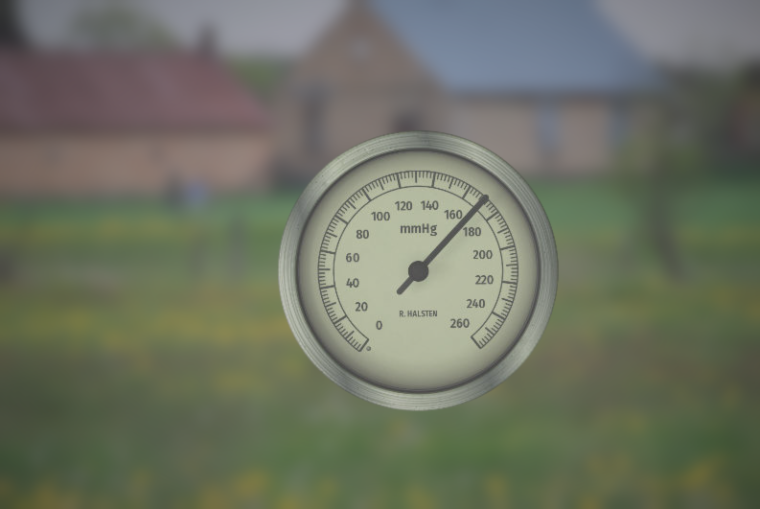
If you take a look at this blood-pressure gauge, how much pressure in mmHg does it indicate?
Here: 170 mmHg
